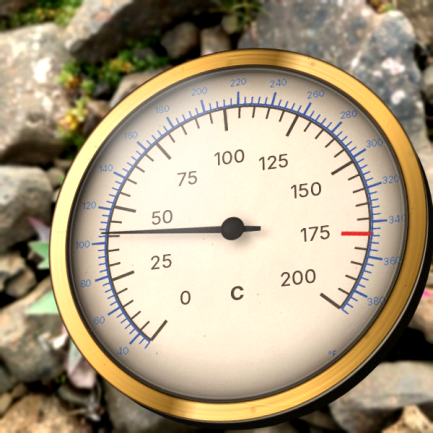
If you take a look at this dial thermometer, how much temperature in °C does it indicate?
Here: 40 °C
